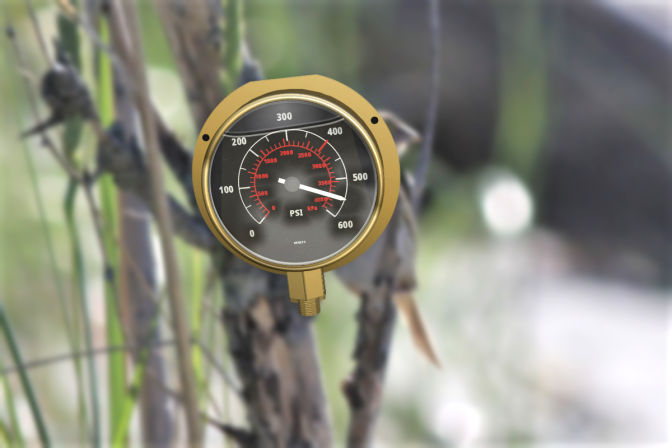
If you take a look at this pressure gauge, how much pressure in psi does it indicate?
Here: 550 psi
